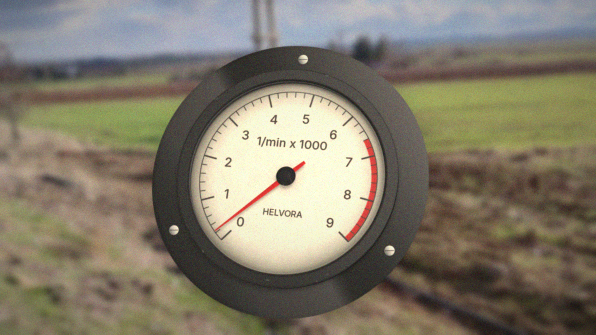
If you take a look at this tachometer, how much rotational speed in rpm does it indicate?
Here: 200 rpm
